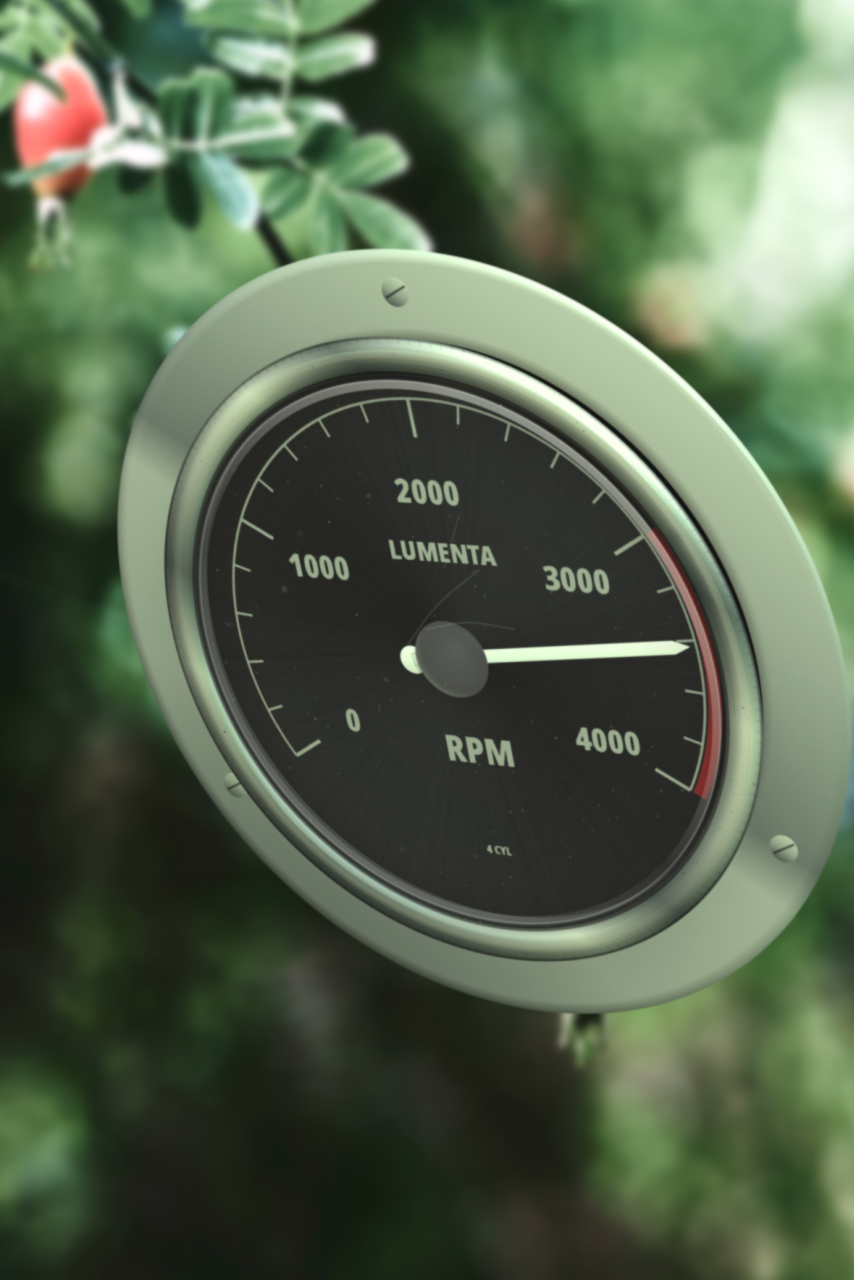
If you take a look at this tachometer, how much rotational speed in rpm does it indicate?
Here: 3400 rpm
